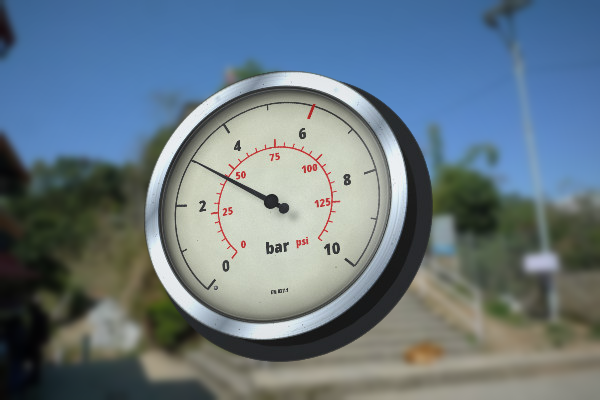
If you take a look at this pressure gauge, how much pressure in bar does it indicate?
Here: 3 bar
